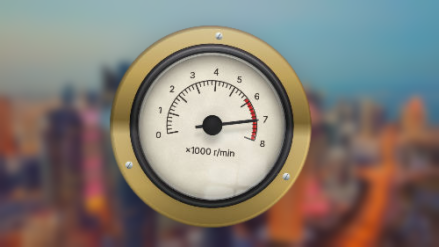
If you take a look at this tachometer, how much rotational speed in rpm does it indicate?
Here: 7000 rpm
